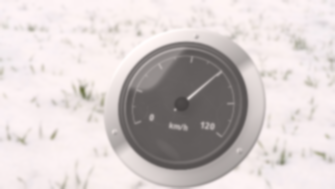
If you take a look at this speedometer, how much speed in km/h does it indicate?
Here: 80 km/h
